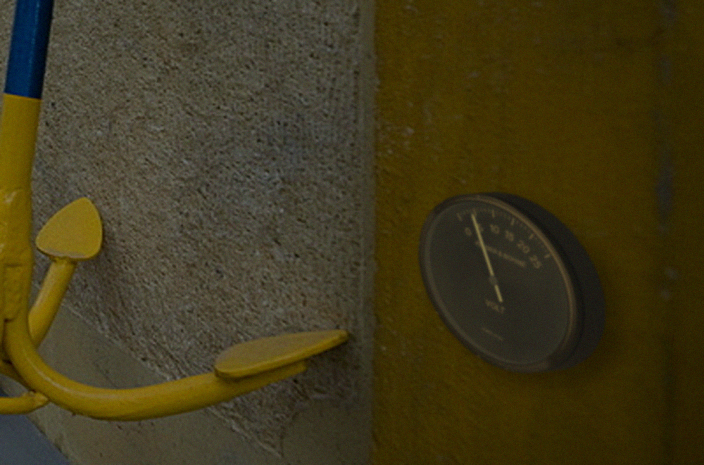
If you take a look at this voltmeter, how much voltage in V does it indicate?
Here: 5 V
